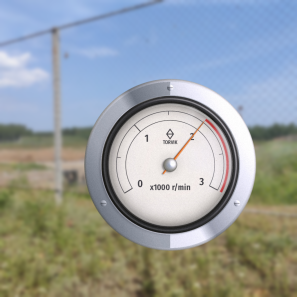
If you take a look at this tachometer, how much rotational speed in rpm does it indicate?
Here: 2000 rpm
